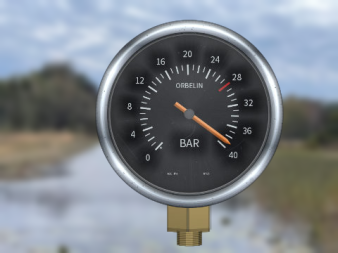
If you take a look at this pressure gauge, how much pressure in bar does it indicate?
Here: 39 bar
